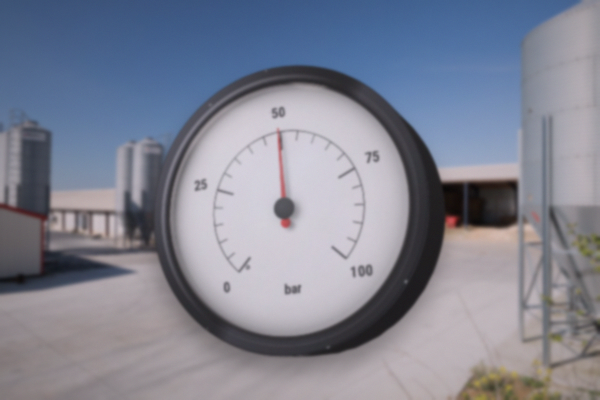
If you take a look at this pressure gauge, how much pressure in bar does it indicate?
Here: 50 bar
